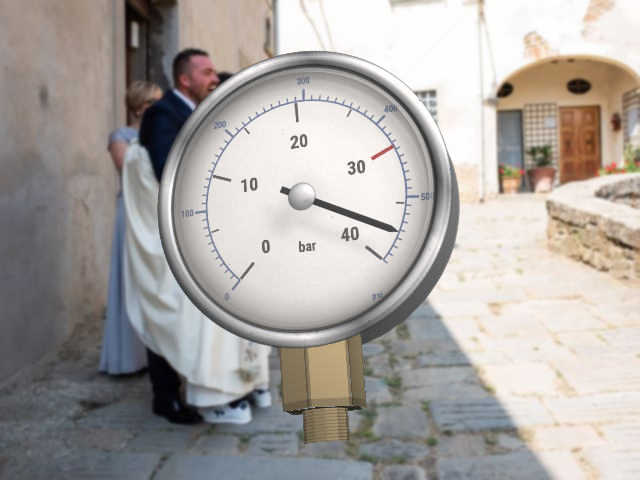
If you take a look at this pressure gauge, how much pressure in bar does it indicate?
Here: 37.5 bar
